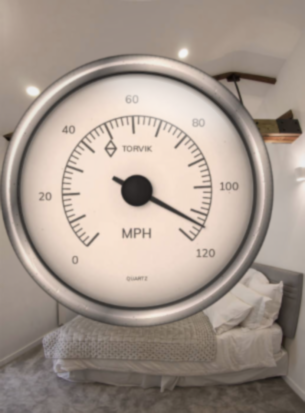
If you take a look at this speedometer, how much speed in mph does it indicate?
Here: 114 mph
